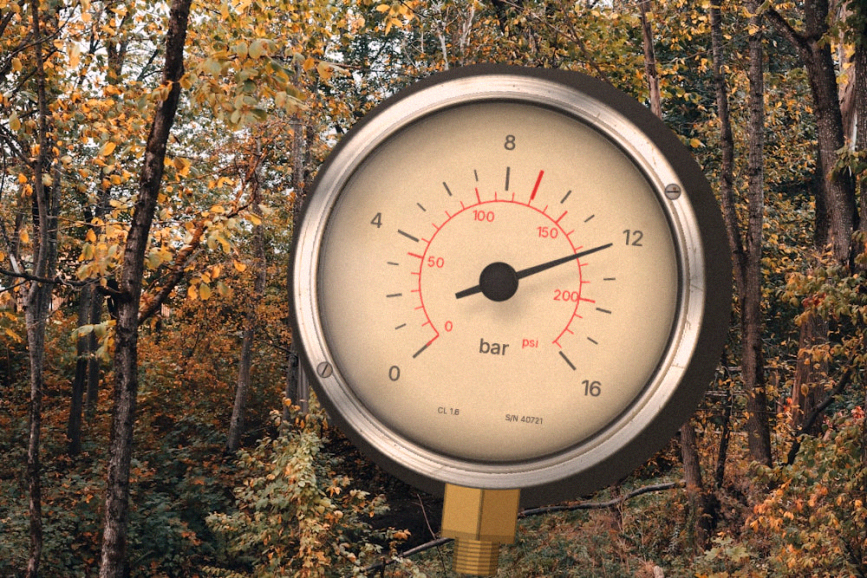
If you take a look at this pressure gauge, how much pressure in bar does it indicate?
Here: 12 bar
